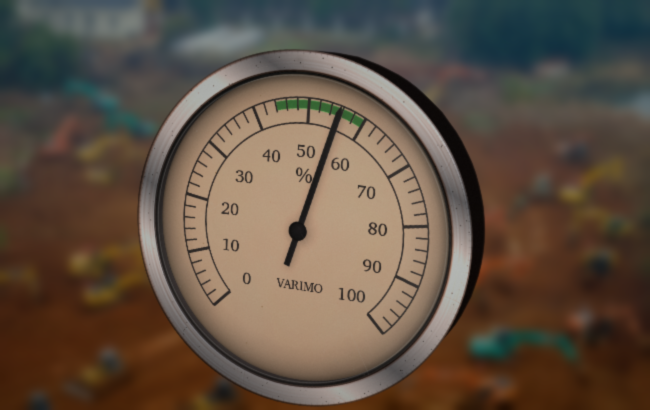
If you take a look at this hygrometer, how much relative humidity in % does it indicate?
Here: 56 %
